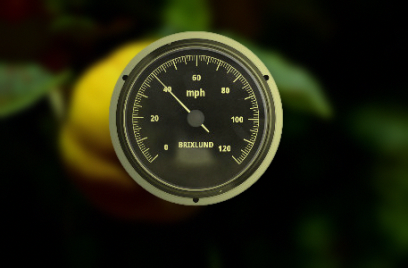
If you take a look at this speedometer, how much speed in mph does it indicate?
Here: 40 mph
